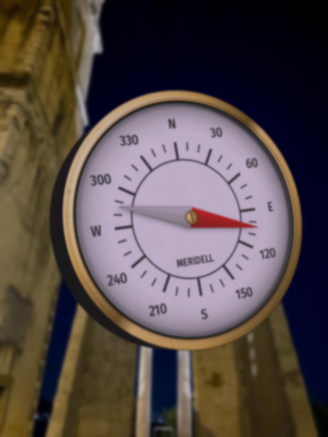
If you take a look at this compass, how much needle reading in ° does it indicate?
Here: 105 °
